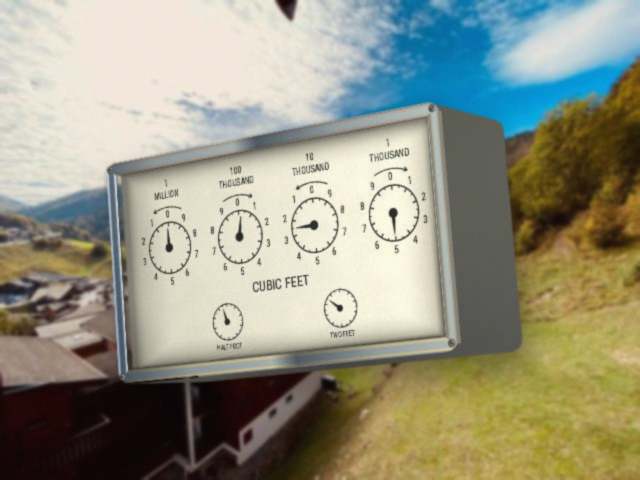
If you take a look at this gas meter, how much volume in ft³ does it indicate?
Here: 2500 ft³
